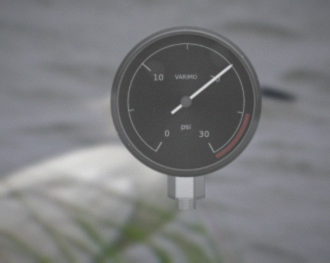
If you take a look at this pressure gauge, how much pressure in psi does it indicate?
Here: 20 psi
